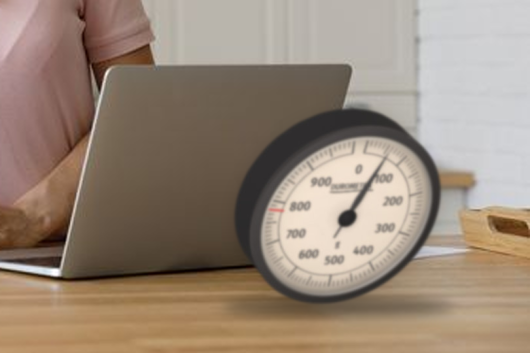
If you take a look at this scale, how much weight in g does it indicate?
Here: 50 g
